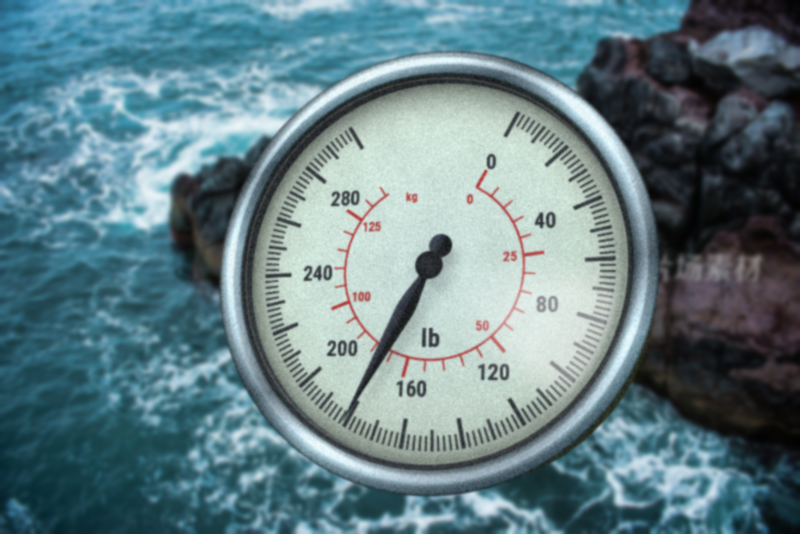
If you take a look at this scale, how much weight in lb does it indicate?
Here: 180 lb
